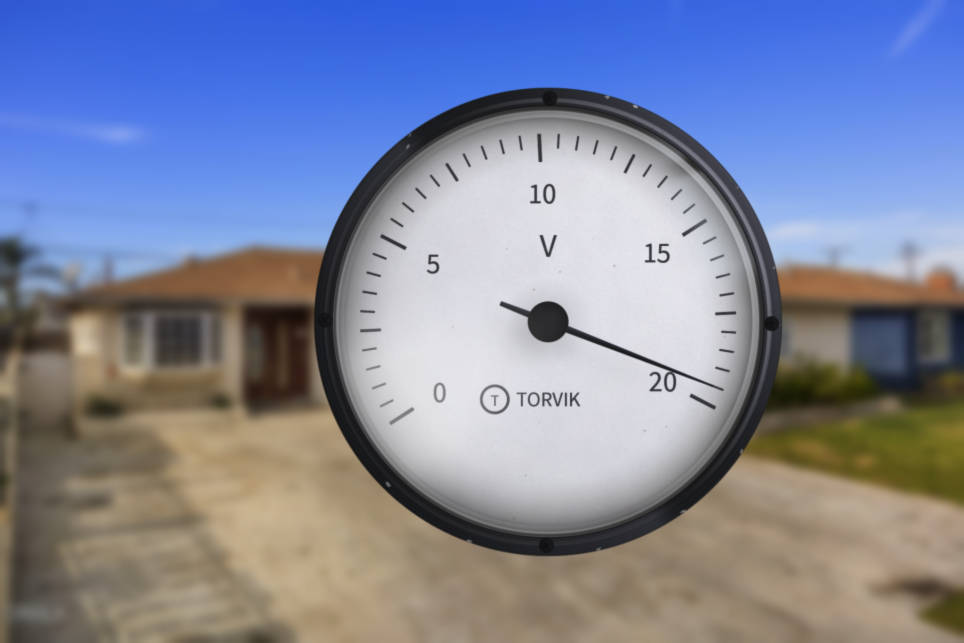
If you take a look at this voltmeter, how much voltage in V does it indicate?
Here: 19.5 V
